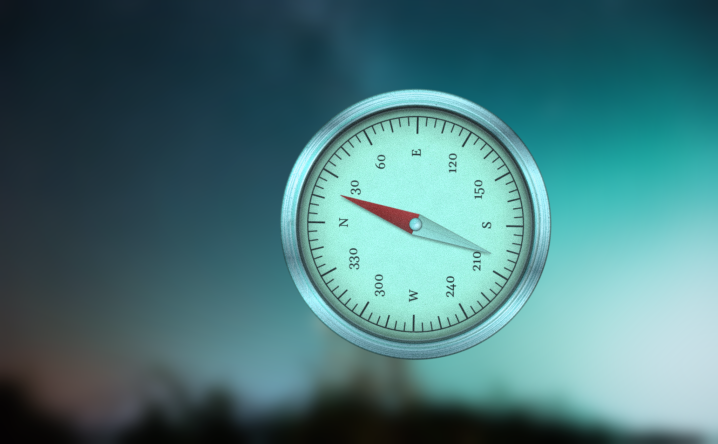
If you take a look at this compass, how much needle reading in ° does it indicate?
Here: 20 °
